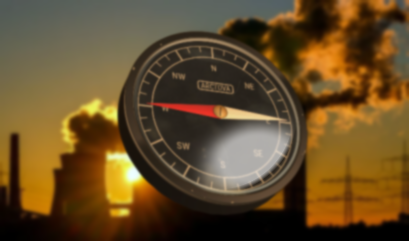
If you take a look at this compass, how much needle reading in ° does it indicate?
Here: 270 °
